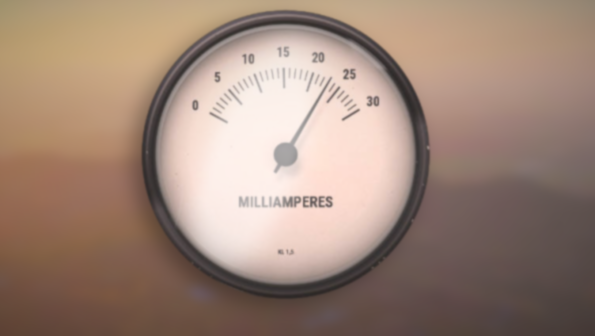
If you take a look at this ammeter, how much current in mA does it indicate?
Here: 23 mA
